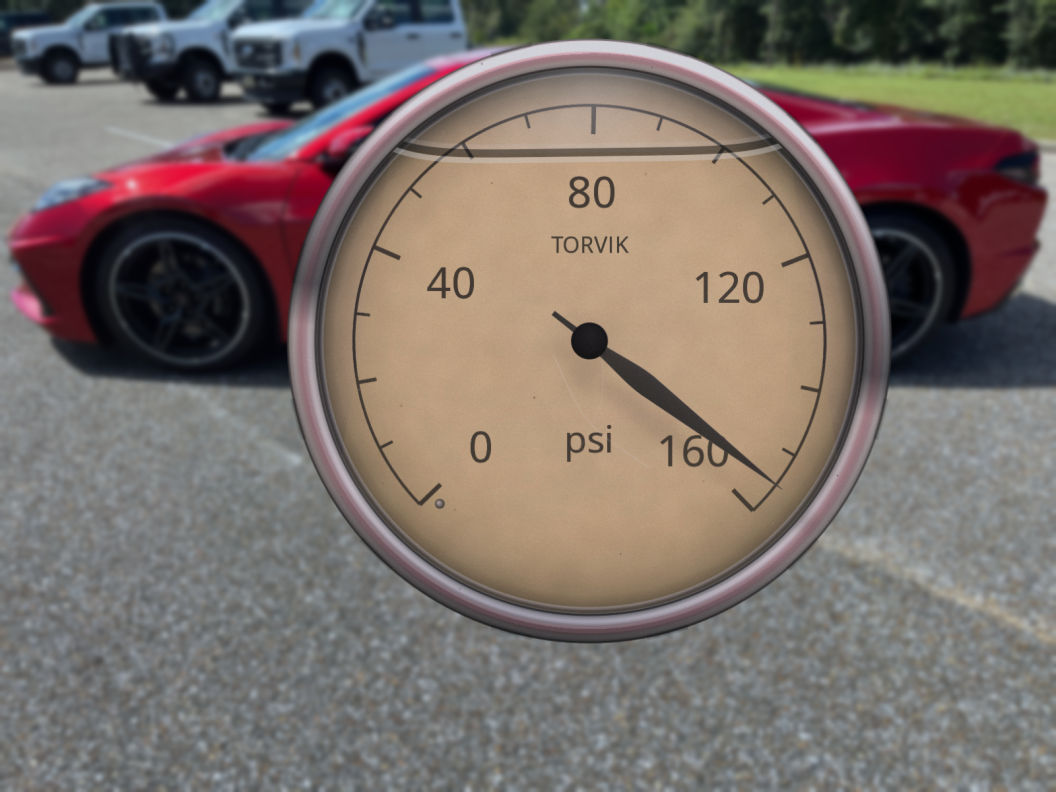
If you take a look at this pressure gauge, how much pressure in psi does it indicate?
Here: 155 psi
